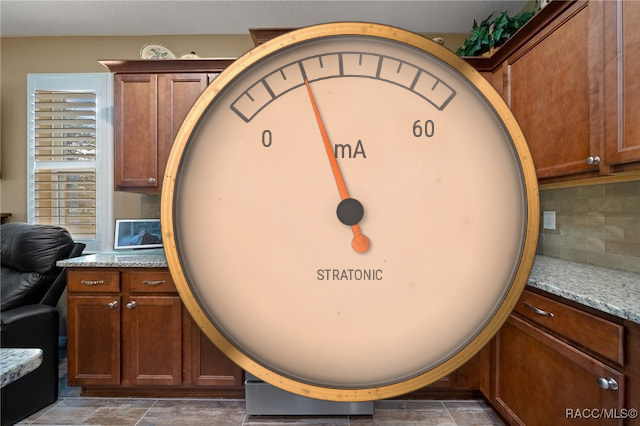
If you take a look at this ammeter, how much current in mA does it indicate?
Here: 20 mA
